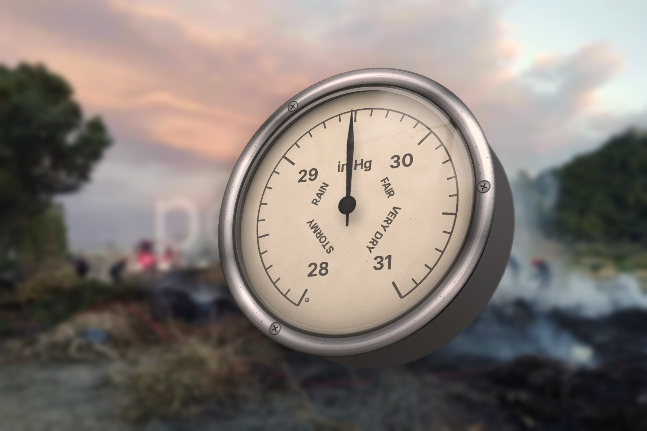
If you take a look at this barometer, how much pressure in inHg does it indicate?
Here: 29.5 inHg
